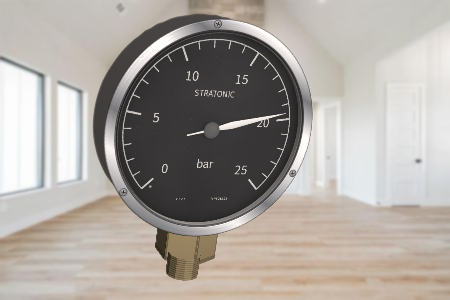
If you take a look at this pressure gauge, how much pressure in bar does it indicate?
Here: 19.5 bar
